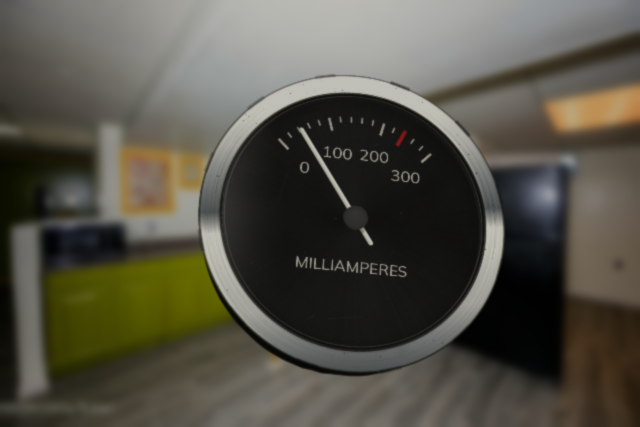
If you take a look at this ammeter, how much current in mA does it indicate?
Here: 40 mA
